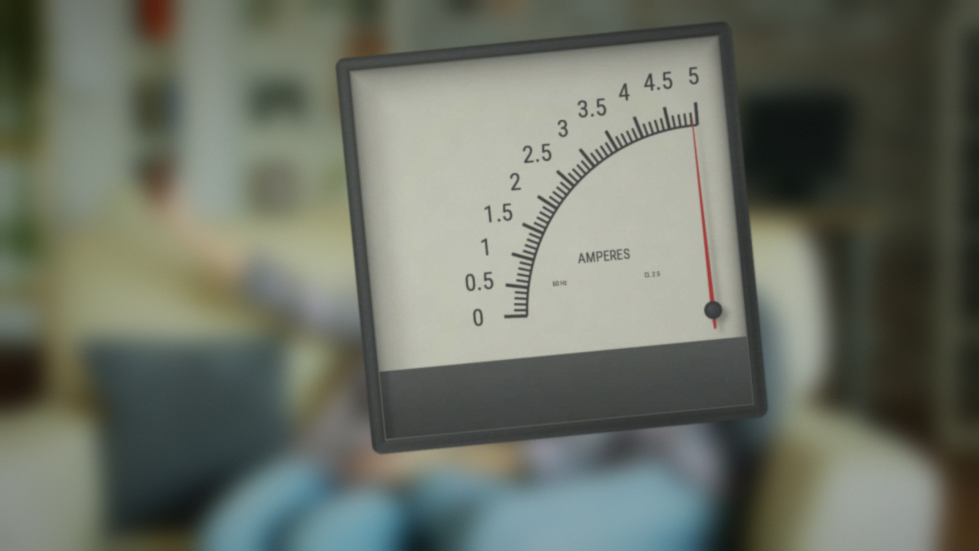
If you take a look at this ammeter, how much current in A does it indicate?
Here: 4.9 A
